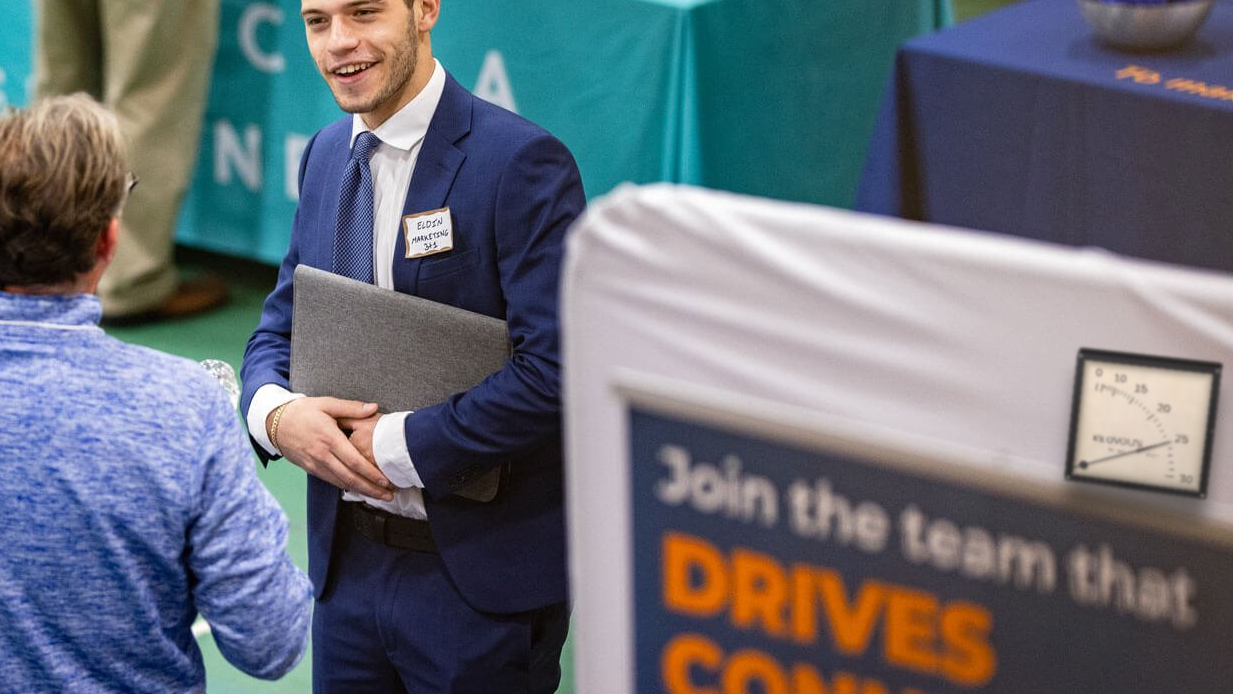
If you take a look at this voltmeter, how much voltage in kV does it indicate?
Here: 25 kV
